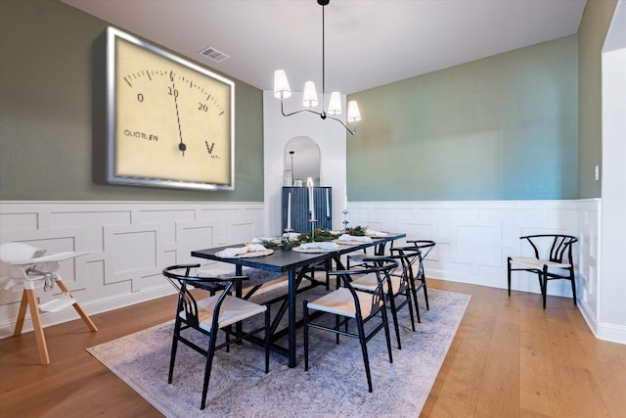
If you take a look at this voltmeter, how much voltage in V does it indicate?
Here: 10 V
